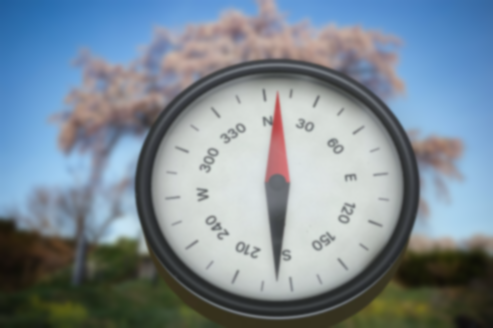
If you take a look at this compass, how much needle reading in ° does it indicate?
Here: 7.5 °
